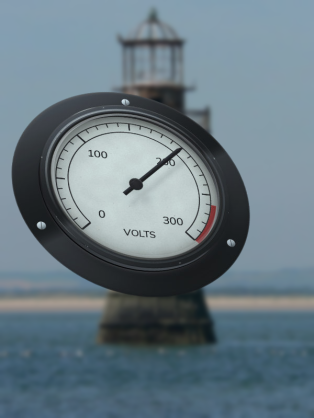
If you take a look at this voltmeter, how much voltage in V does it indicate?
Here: 200 V
